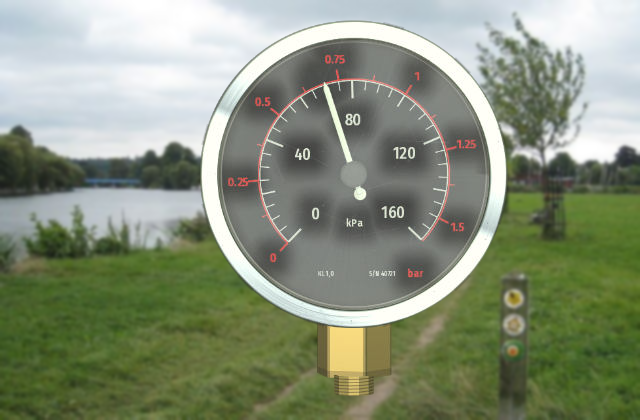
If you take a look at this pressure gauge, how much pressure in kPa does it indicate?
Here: 70 kPa
